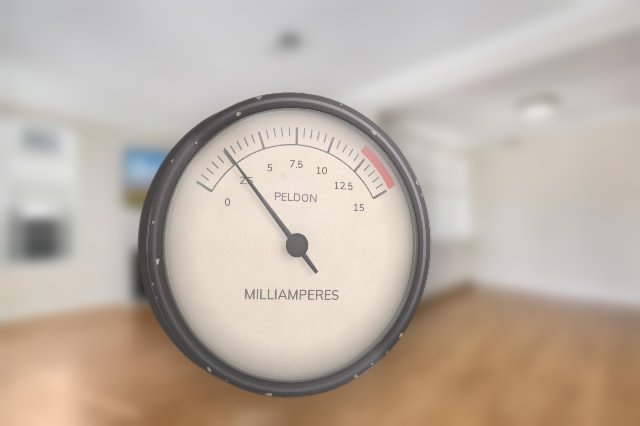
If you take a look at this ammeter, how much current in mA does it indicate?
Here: 2.5 mA
